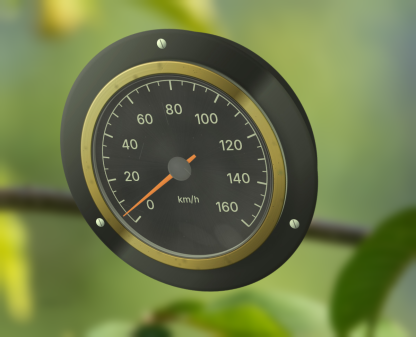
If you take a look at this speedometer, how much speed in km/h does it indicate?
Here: 5 km/h
